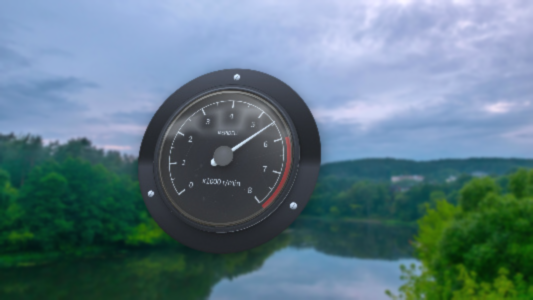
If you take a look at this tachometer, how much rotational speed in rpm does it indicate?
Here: 5500 rpm
